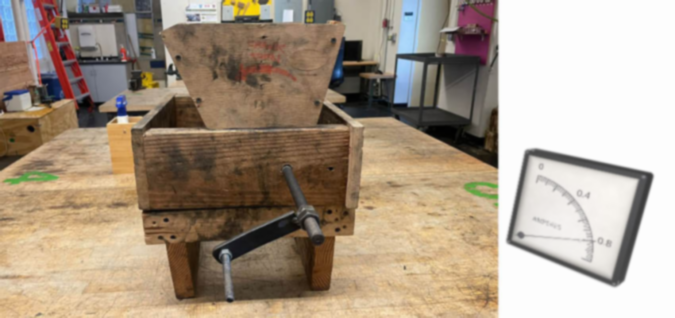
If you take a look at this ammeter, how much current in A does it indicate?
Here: 0.8 A
